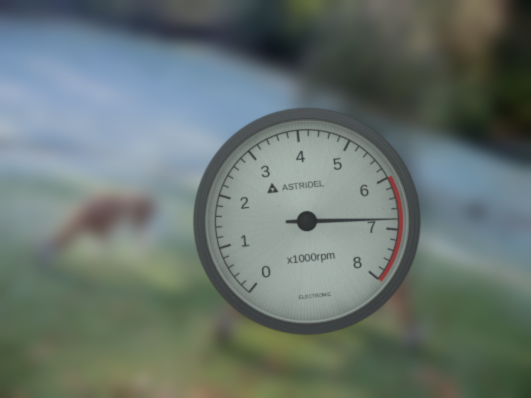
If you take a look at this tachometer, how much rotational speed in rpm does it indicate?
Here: 6800 rpm
